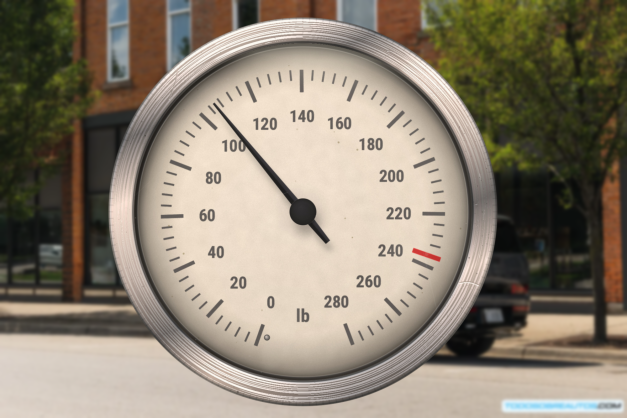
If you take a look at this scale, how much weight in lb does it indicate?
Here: 106 lb
